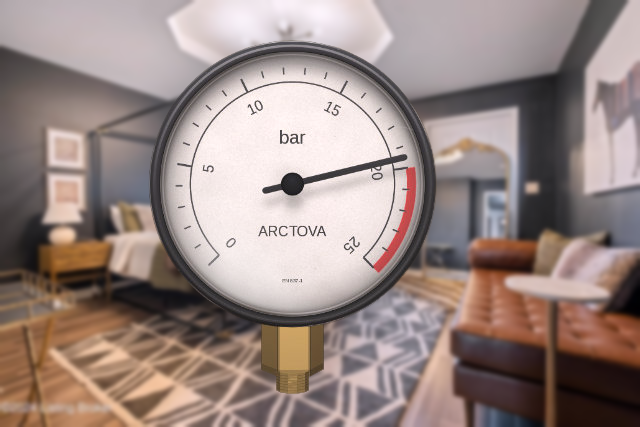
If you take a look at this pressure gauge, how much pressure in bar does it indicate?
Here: 19.5 bar
